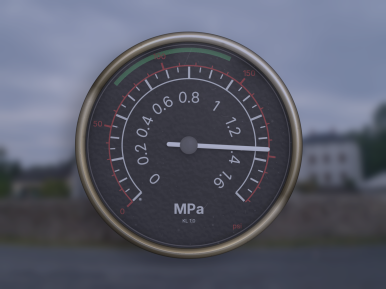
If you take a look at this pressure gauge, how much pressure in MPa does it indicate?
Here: 1.35 MPa
